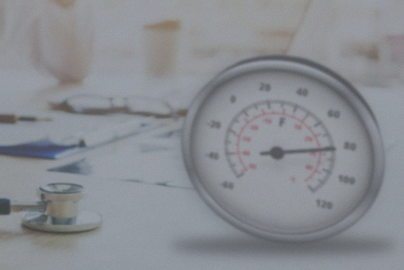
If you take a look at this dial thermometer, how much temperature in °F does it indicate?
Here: 80 °F
